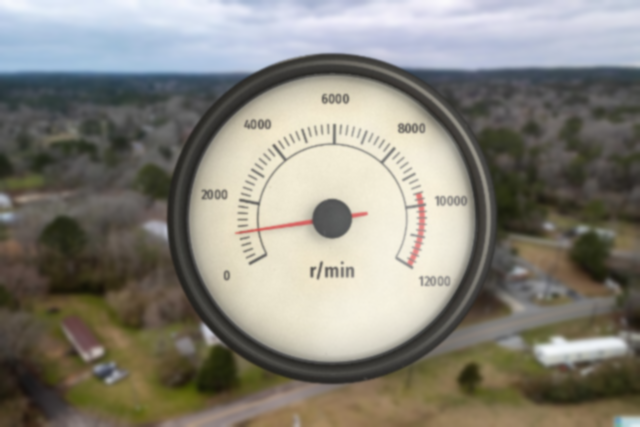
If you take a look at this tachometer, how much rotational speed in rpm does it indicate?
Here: 1000 rpm
